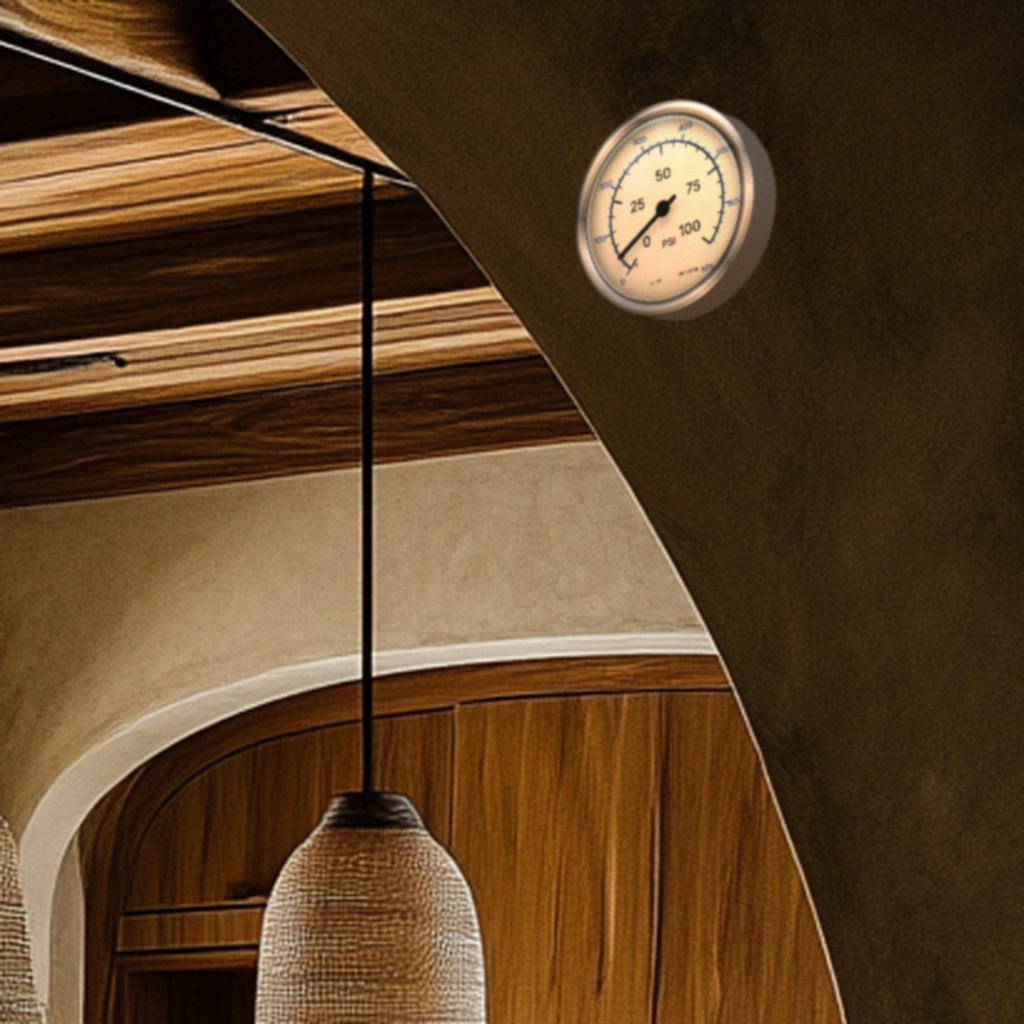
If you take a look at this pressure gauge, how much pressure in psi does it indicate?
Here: 5 psi
